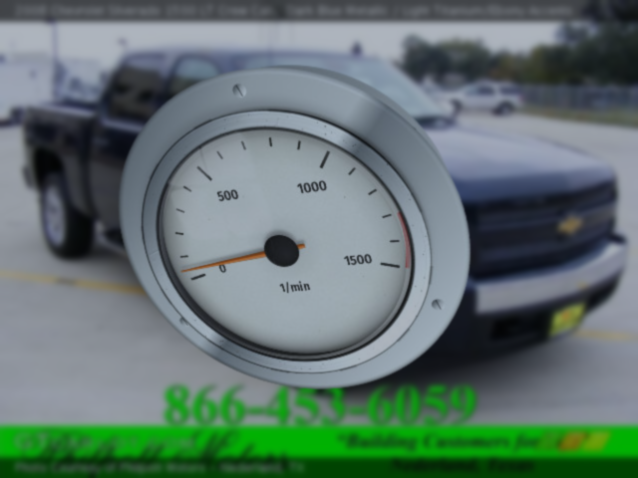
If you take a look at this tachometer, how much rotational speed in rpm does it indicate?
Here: 50 rpm
